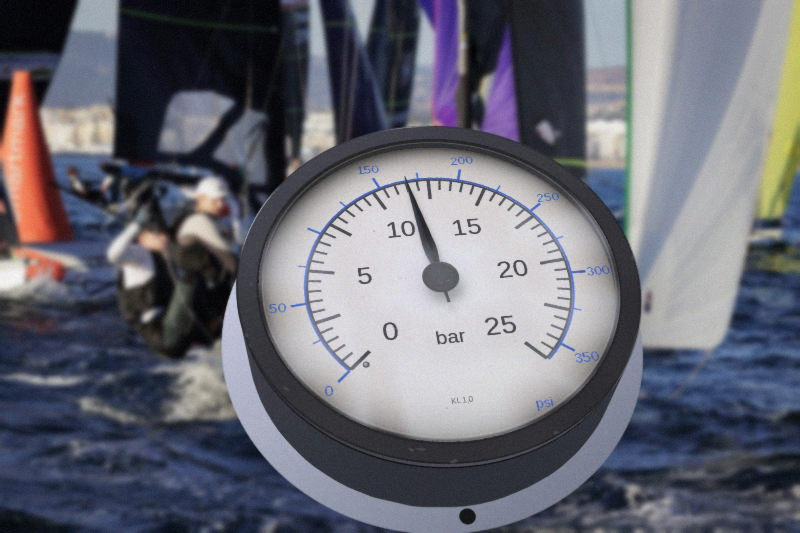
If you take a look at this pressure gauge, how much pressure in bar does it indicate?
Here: 11.5 bar
